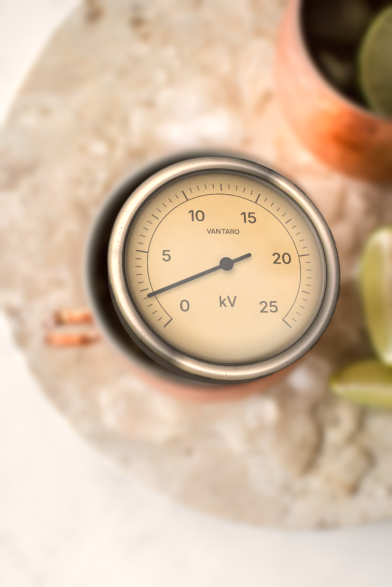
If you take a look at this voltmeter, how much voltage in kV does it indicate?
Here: 2 kV
